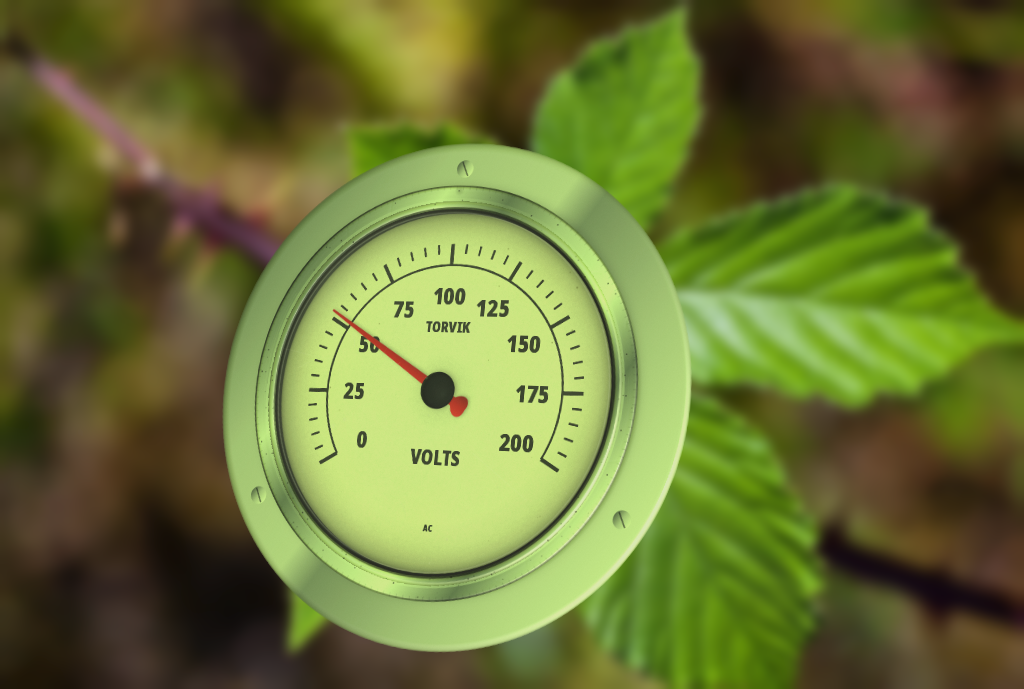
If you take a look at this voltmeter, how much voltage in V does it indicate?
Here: 52.5 V
